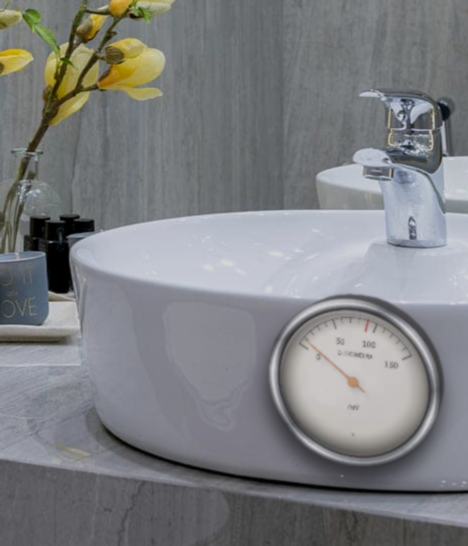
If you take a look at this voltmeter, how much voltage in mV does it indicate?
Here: 10 mV
